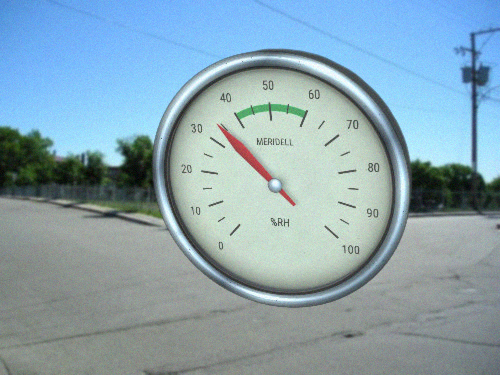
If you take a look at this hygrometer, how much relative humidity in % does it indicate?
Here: 35 %
